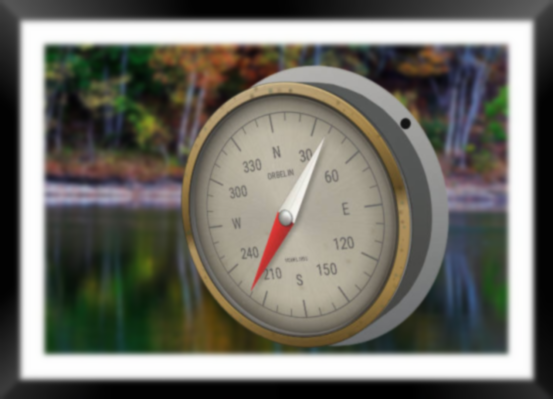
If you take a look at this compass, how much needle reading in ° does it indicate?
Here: 220 °
